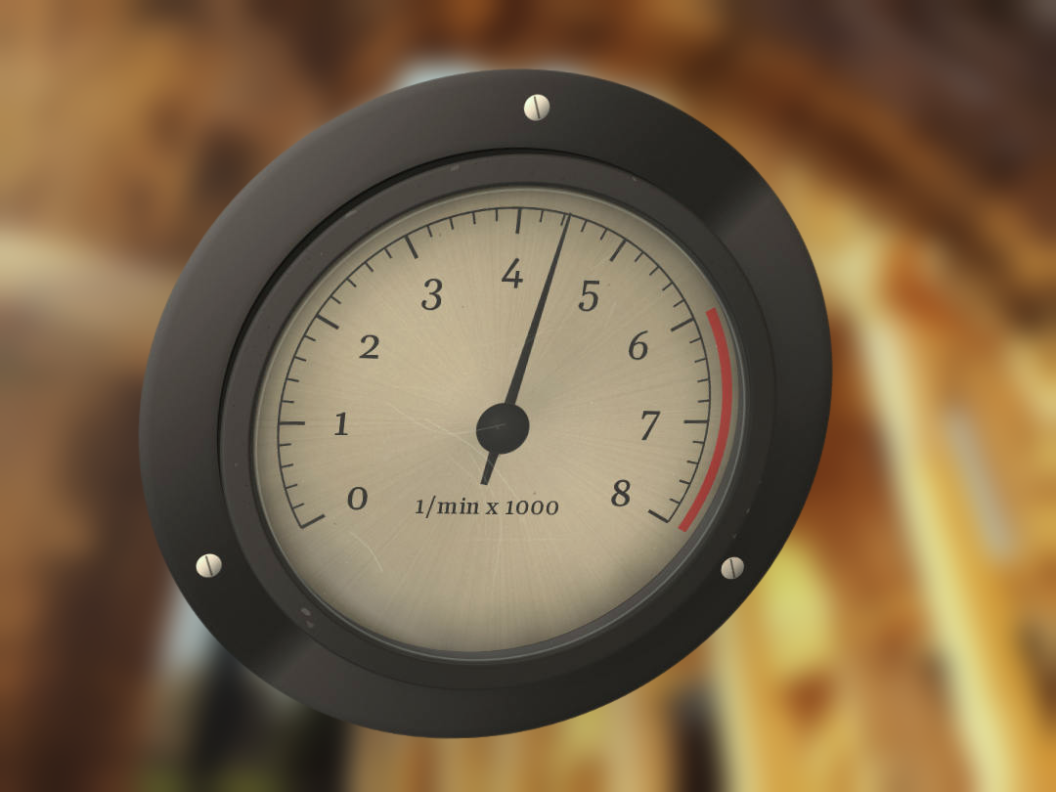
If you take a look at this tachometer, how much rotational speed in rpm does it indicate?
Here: 4400 rpm
